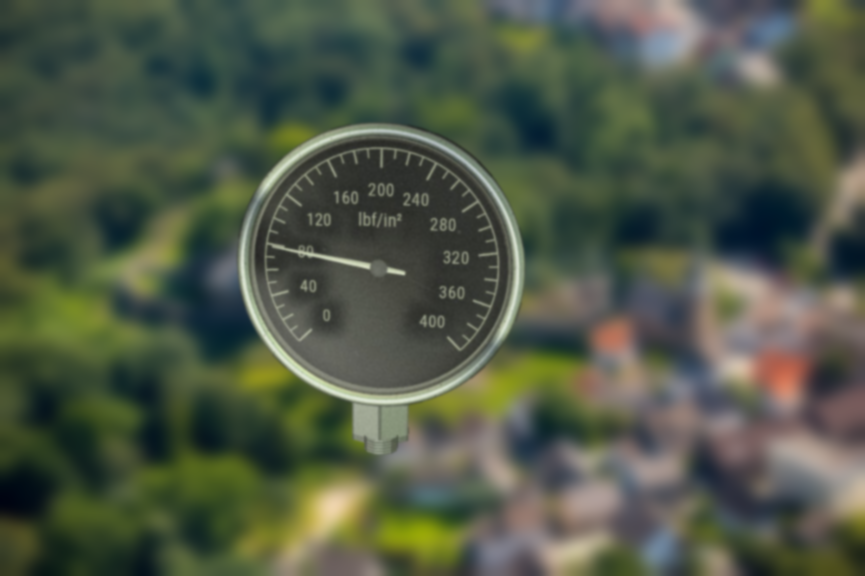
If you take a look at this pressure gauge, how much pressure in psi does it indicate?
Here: 80 psi
